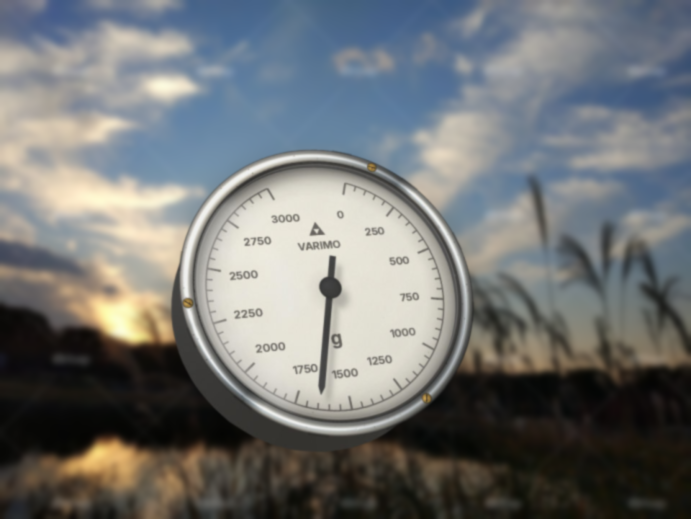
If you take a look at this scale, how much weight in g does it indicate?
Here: 1650 g
